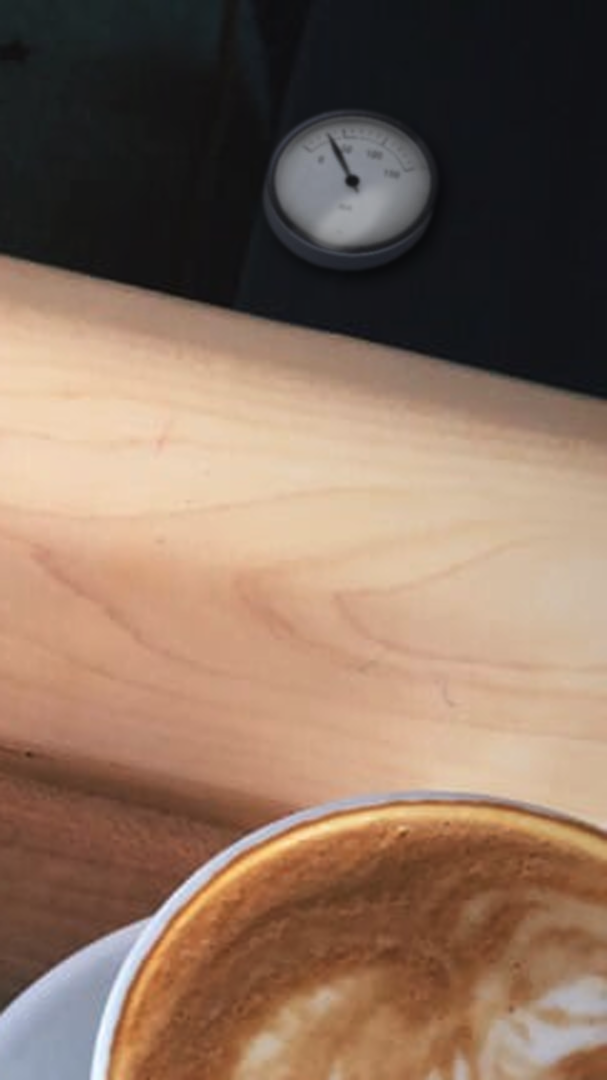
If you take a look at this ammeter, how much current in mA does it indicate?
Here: 30 mA
